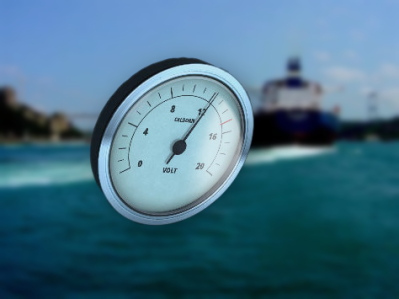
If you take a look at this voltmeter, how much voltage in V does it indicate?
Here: 12 V
